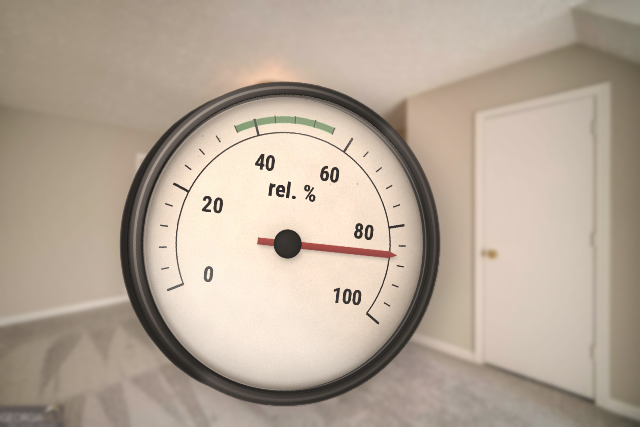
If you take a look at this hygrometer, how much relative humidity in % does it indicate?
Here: 86 %
